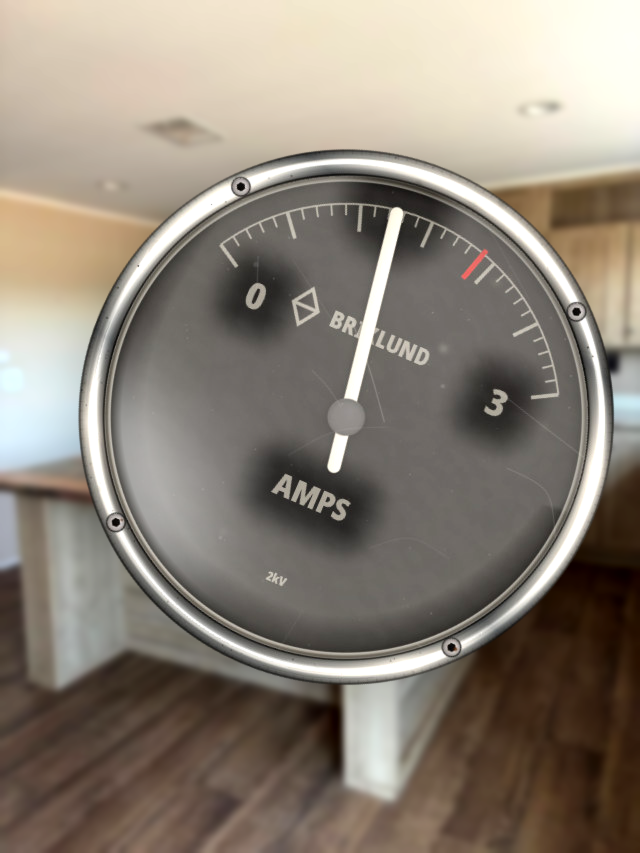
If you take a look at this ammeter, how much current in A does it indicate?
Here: 1.25 A
